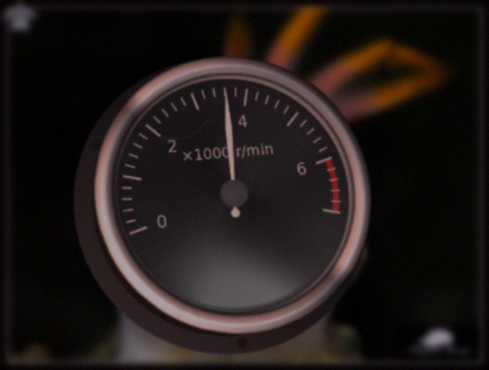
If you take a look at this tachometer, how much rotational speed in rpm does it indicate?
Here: 3600 rpm
